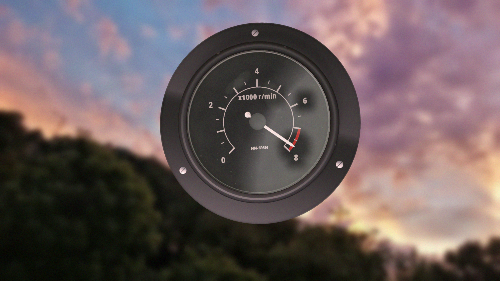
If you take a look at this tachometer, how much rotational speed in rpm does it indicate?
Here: 7750 rpm
